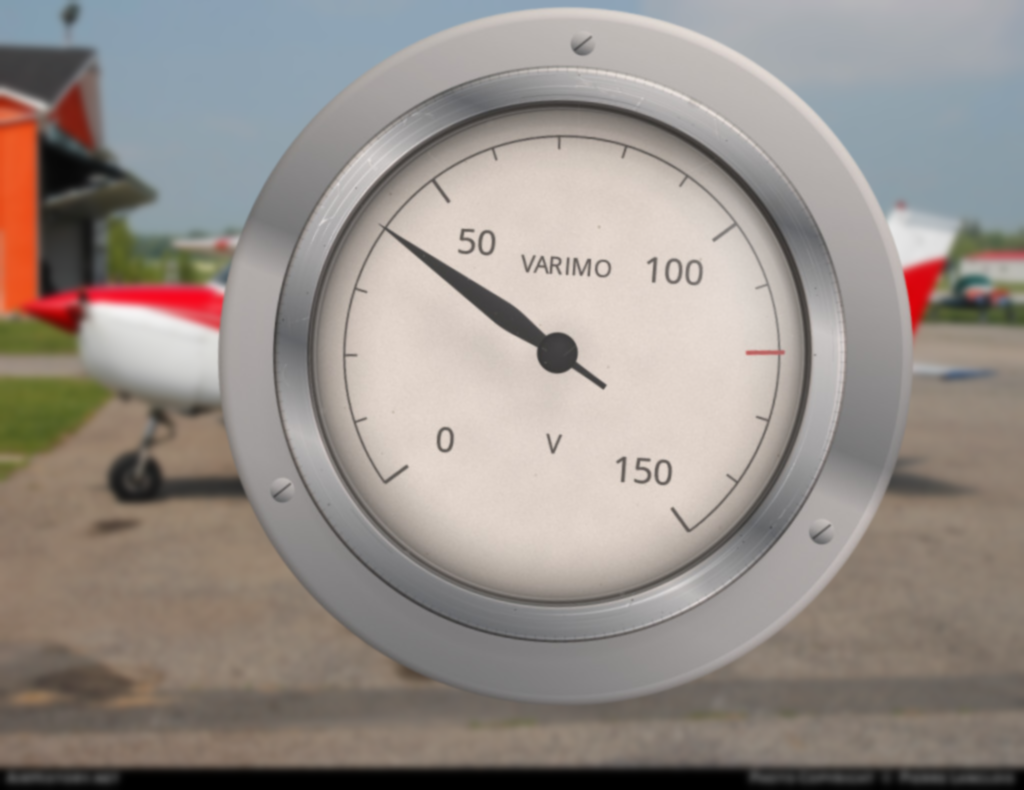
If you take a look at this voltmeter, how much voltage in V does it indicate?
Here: 40 V
